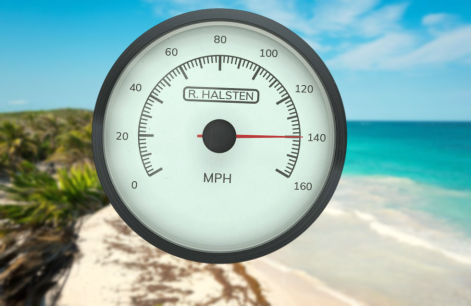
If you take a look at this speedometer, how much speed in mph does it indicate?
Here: 140 mph
